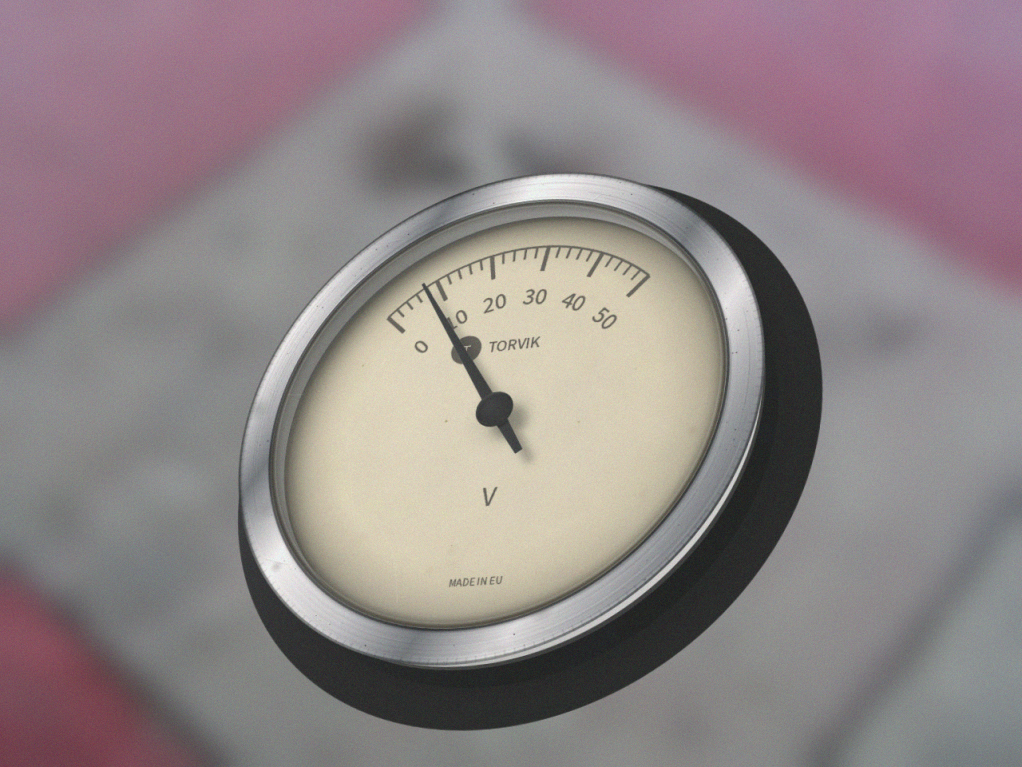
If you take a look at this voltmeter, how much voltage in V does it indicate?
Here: 8 V
